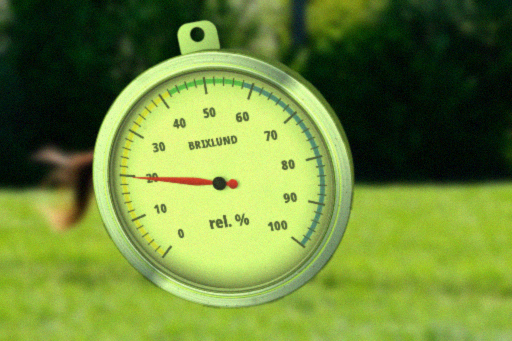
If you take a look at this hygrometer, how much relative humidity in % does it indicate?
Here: 20 %
